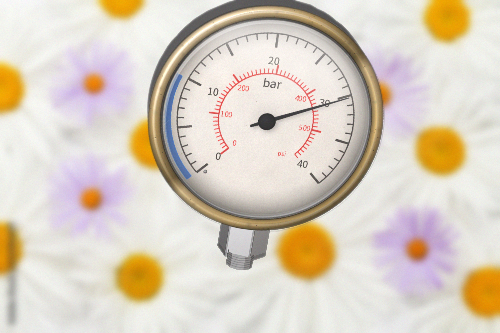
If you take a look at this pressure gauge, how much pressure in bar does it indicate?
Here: 30 bar
